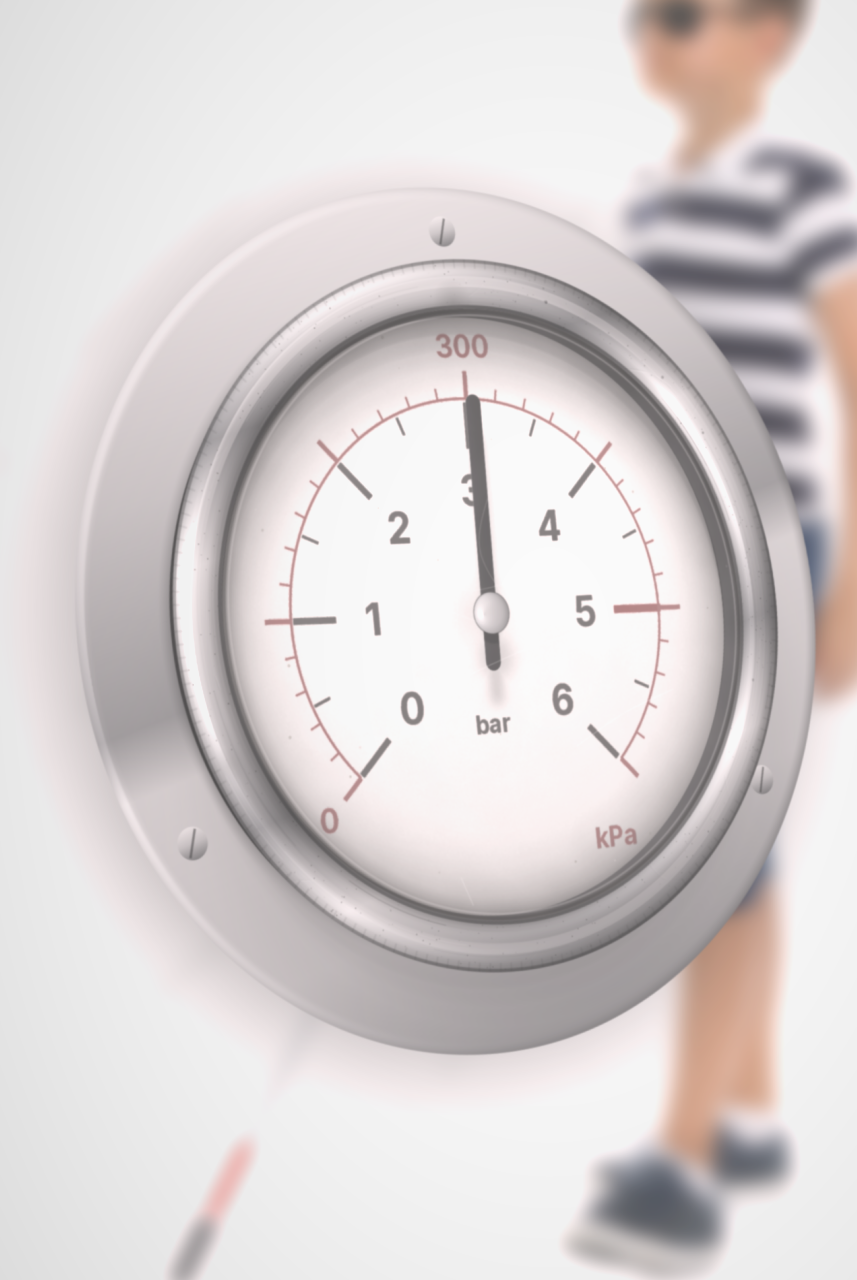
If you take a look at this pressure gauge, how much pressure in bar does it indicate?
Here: 3 bar
